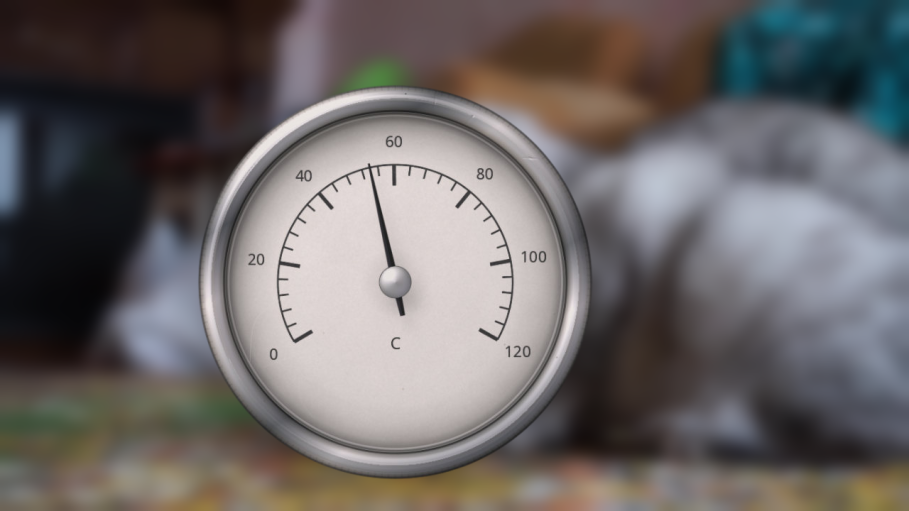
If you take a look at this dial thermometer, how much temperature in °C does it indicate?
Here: 54 °C
